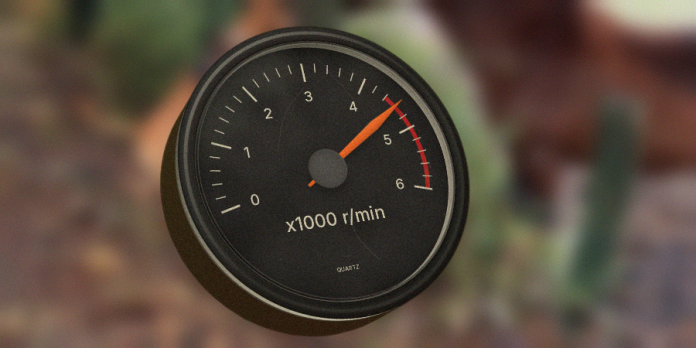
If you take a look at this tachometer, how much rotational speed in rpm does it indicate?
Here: 4600 rpm
